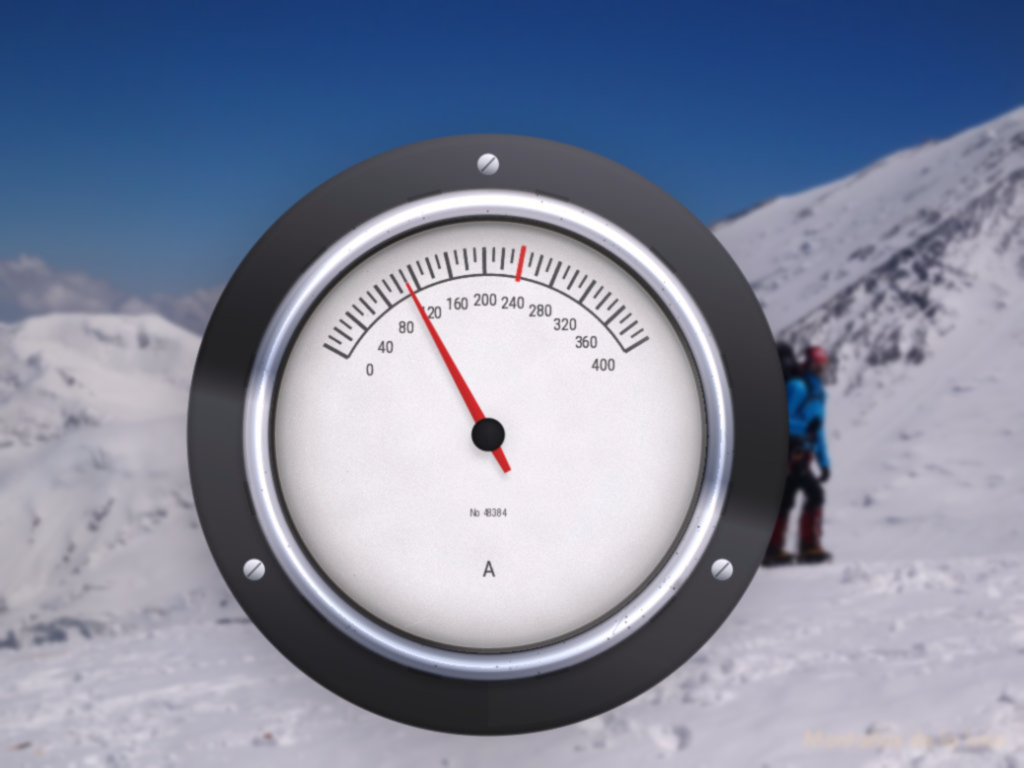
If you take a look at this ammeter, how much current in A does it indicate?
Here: 110 A
